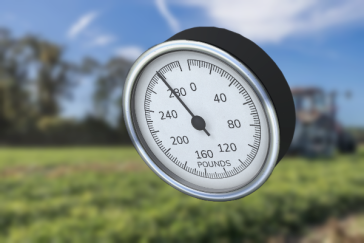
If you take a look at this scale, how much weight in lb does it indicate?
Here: 280 lb
